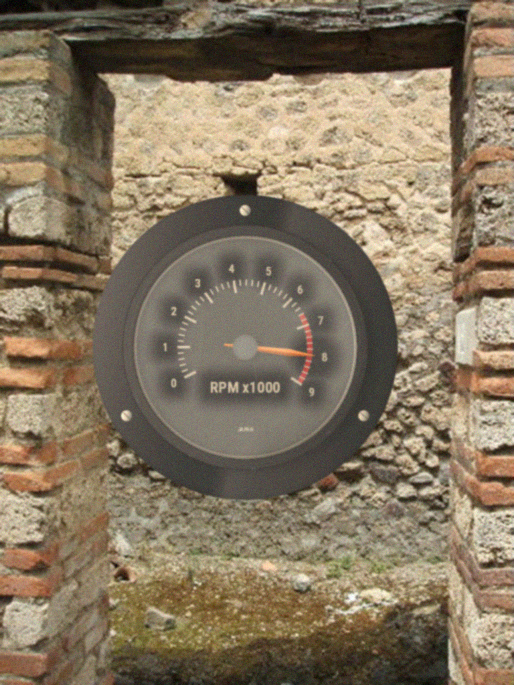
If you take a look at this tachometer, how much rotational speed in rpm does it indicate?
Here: 8000 rpm
